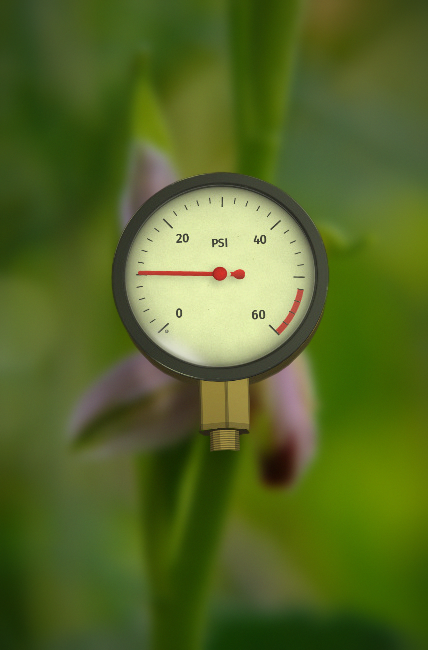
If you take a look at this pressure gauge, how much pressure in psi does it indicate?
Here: 10 psi
